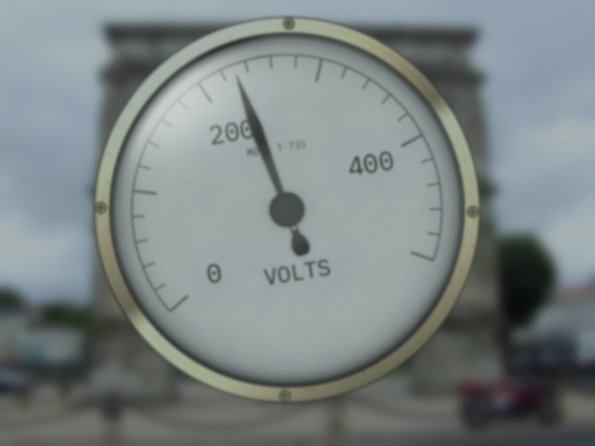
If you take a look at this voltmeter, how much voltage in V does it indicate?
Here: 230 V
